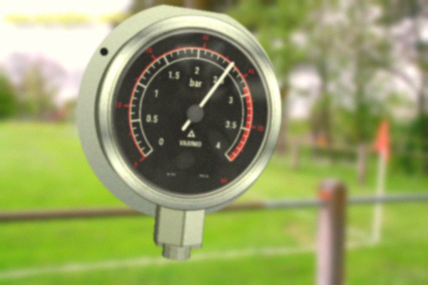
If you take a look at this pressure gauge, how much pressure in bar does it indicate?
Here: 2.5 bar
